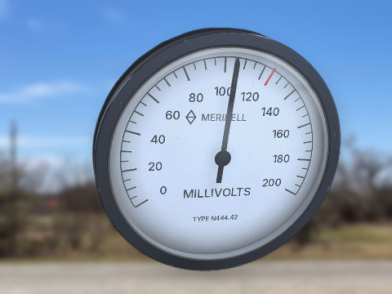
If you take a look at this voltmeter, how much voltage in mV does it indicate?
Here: 105 mV
